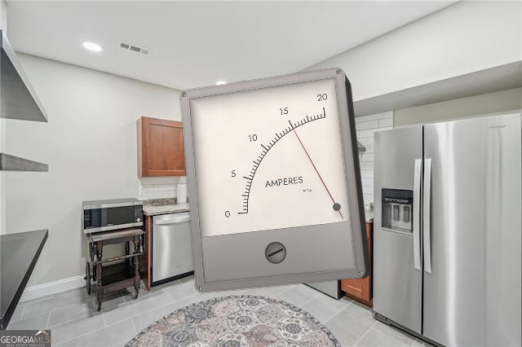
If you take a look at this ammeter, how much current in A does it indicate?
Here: 15 A
